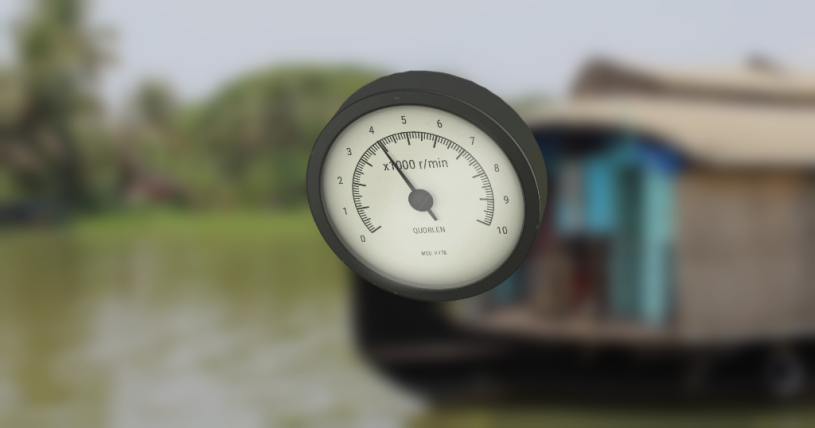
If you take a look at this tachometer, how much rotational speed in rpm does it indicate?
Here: 4000 rpm
